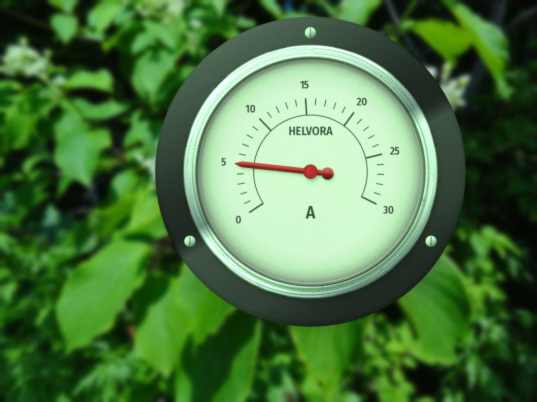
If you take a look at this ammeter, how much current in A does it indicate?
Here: 5 A
